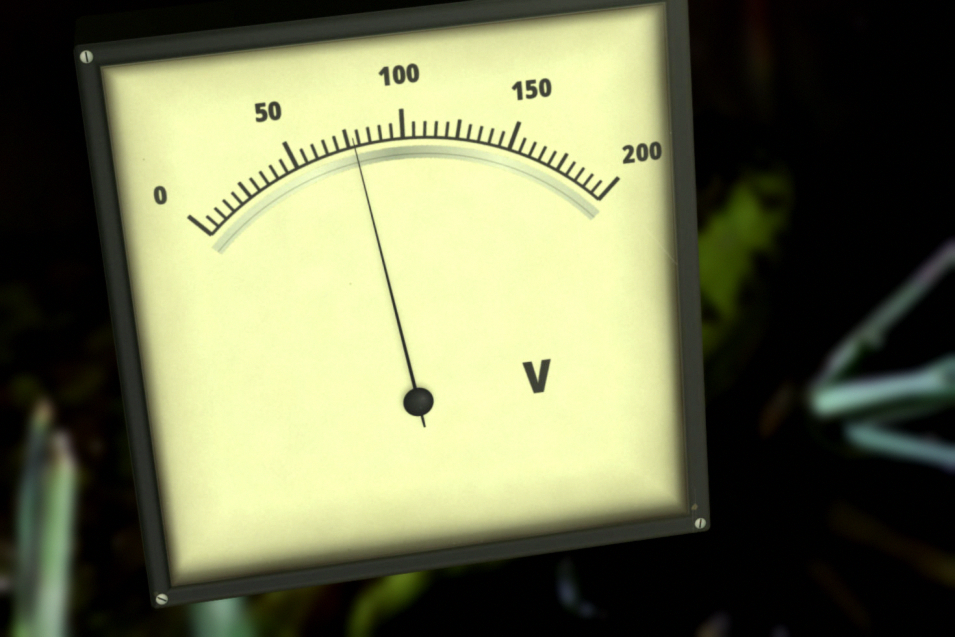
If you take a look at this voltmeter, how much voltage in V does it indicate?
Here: 77.5 V
